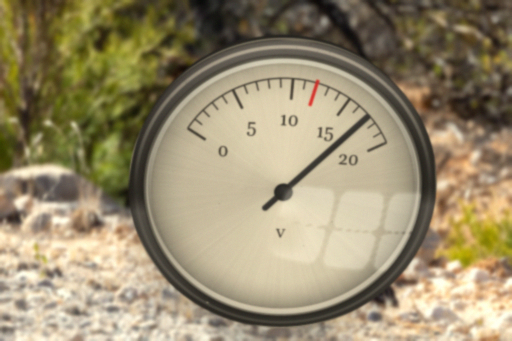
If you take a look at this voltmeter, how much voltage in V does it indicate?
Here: 17 V
